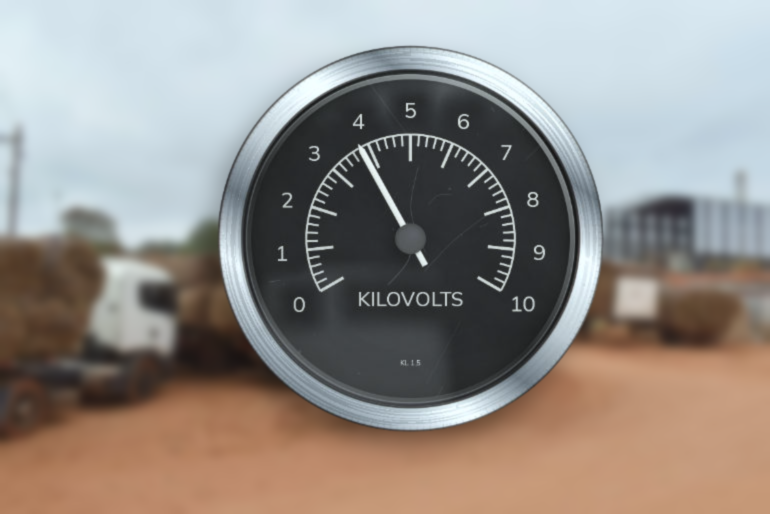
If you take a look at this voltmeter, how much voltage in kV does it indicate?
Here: 3.8 kV
